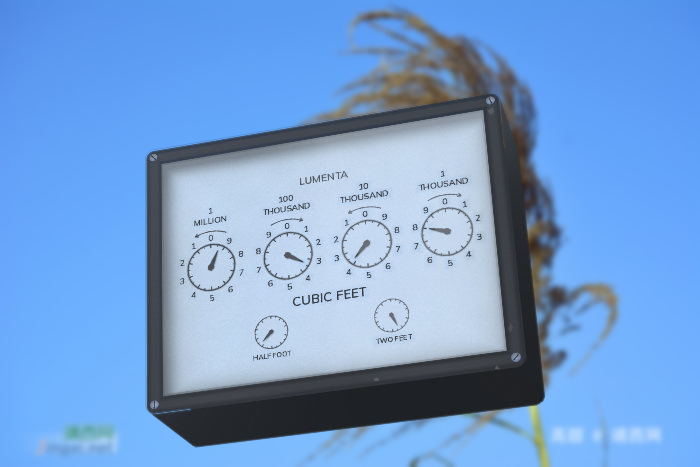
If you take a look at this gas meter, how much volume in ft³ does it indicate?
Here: 933800 ft³
